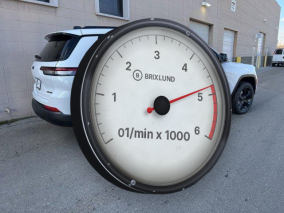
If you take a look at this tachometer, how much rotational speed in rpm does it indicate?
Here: 4800 rpm
